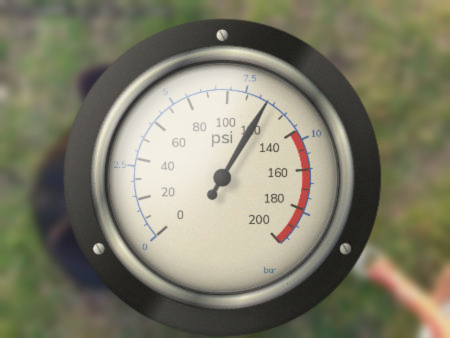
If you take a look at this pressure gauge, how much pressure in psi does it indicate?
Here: 120 psi
